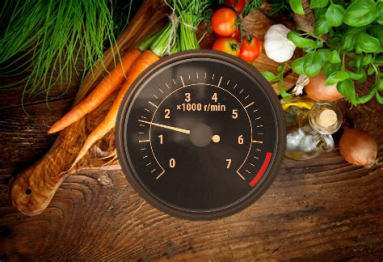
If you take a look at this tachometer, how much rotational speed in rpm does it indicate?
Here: 1500 rpm
